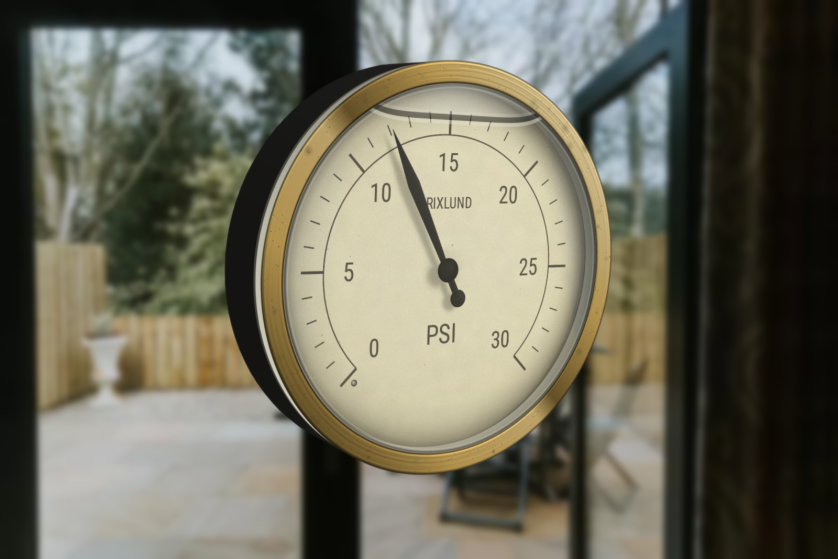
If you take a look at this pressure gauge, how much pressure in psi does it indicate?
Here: 12 psi
